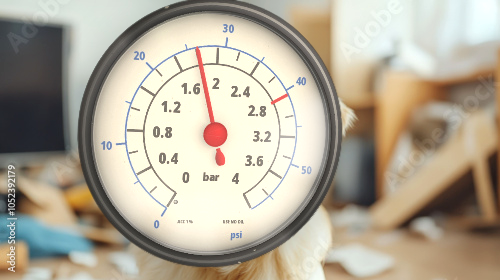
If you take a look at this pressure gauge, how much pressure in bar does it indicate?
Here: 1.8 bar
